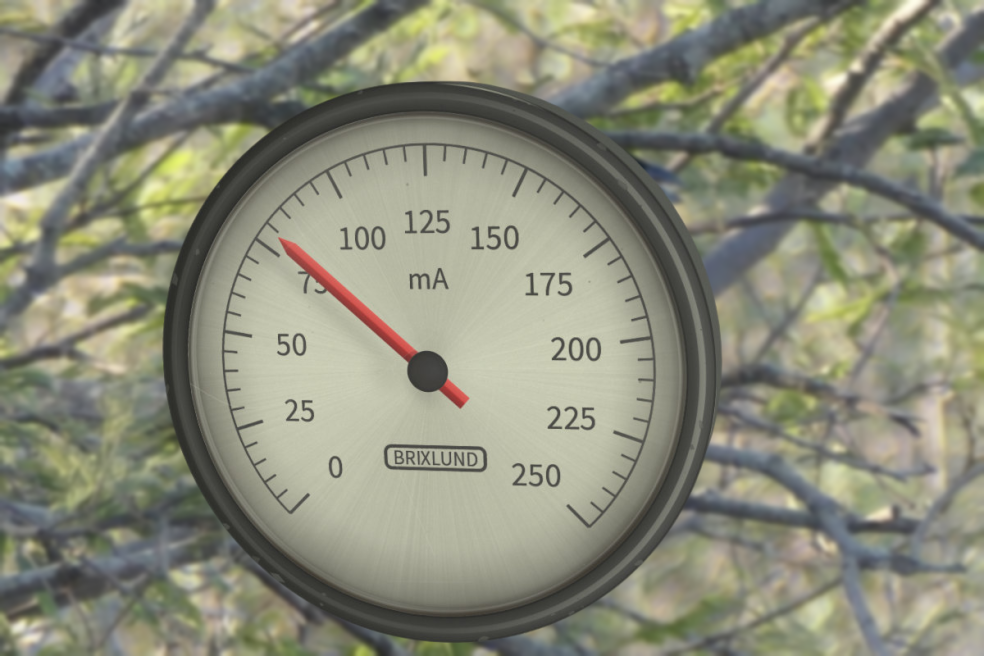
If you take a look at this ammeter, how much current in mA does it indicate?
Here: 80 mA
